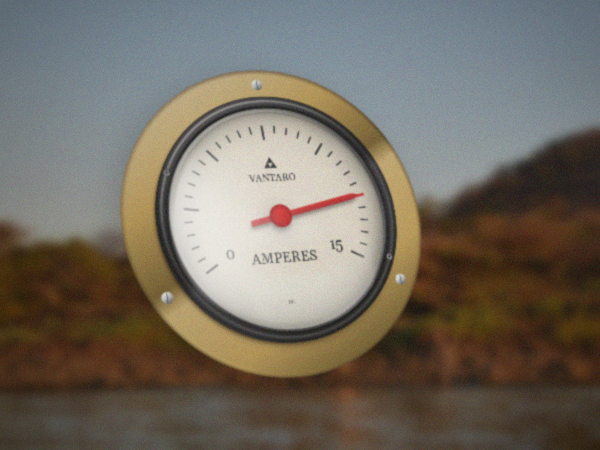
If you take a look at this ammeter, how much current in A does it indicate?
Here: 12.5 A
